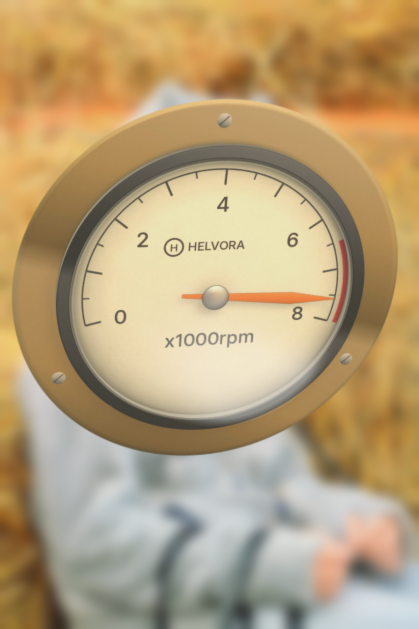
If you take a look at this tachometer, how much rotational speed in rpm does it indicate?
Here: 7500 rpm
